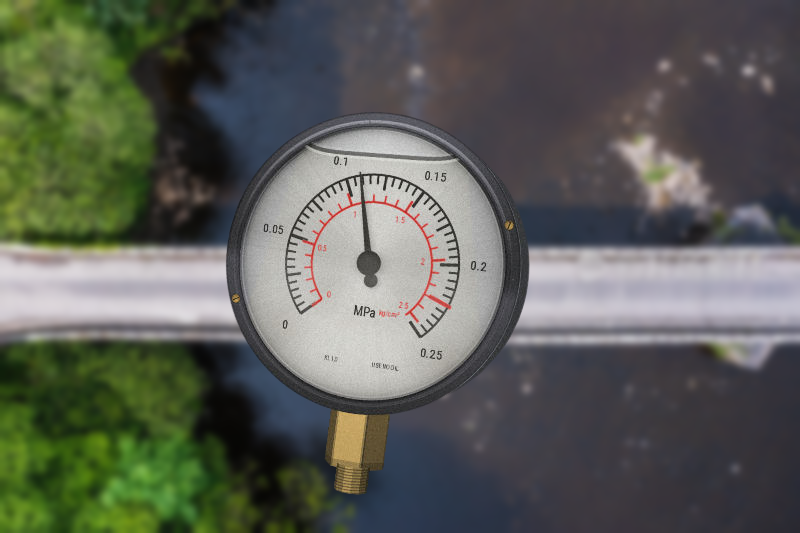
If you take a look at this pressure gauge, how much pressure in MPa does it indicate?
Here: 0.11 MPa
